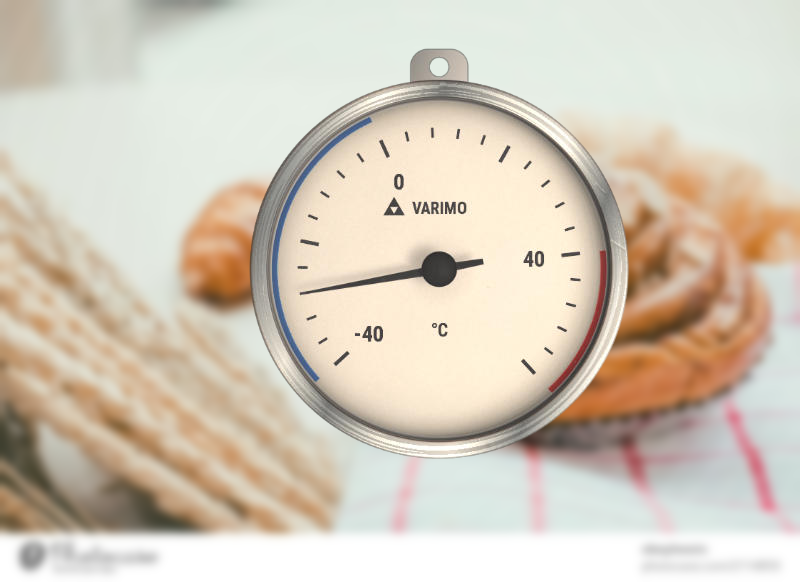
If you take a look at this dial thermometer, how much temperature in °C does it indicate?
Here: -28 °C
